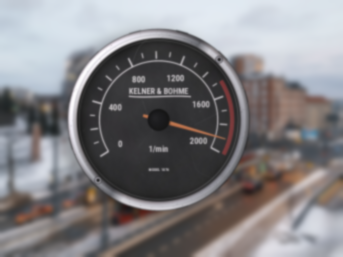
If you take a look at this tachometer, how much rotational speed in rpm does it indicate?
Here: 1900 rpm
